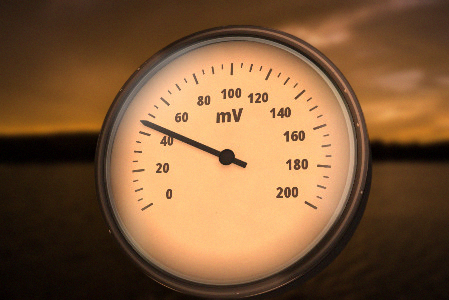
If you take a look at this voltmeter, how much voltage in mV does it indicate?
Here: 45 mV
